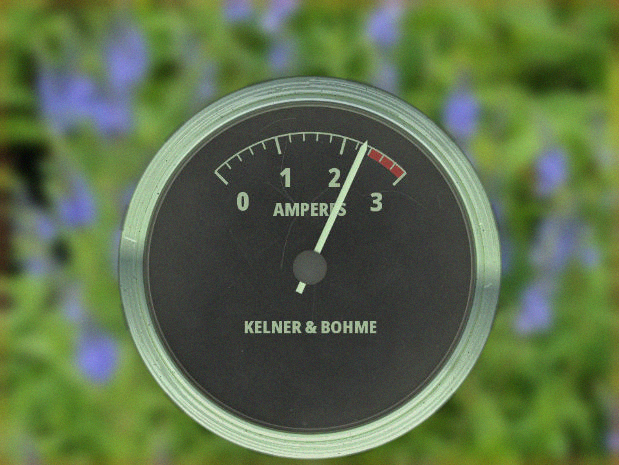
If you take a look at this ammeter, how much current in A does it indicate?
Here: 2.3 A
